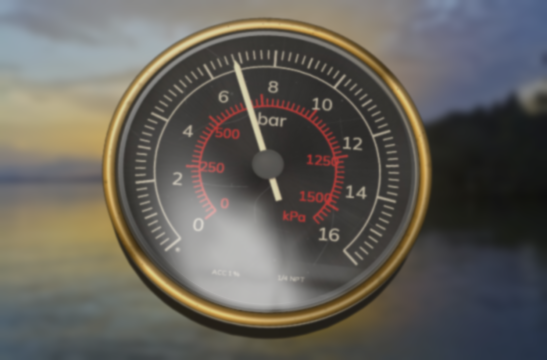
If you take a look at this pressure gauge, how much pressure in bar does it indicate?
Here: 6.8 bar
